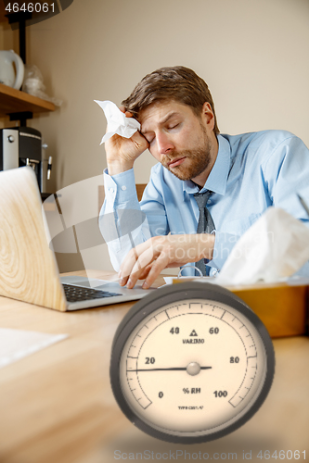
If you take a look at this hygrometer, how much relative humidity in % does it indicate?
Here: 16 %
